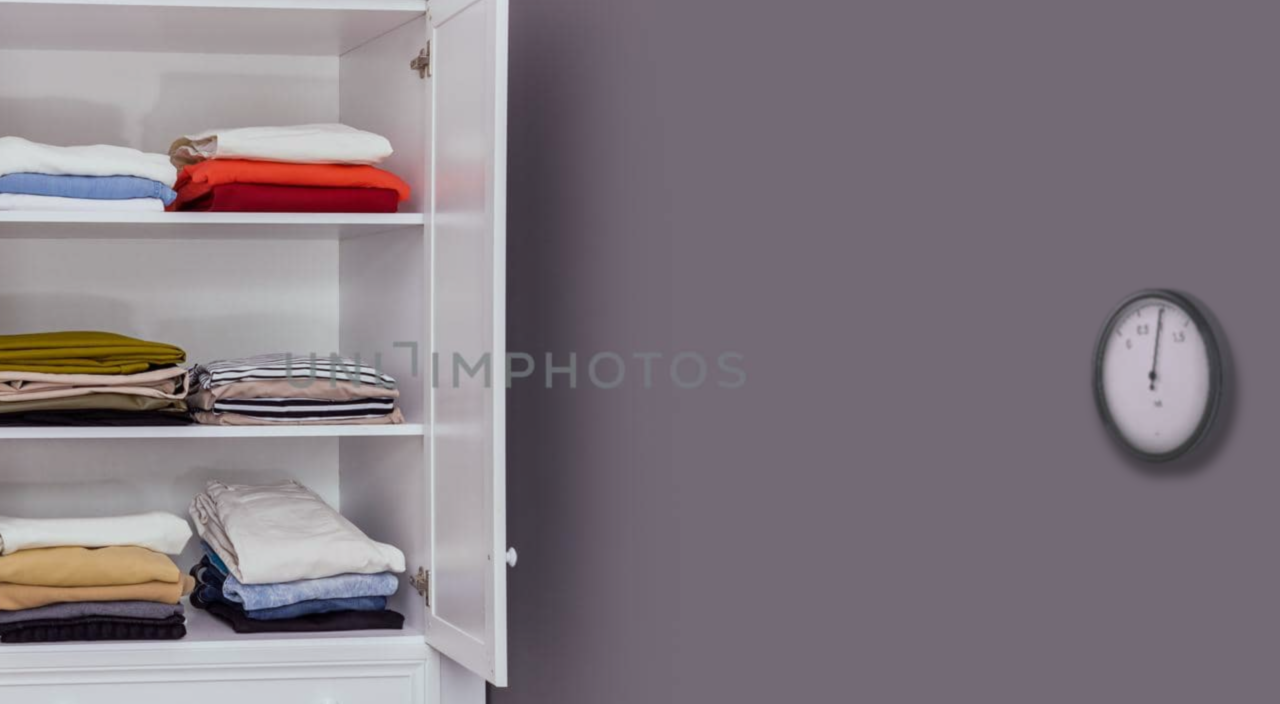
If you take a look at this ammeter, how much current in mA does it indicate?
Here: 1 mA
